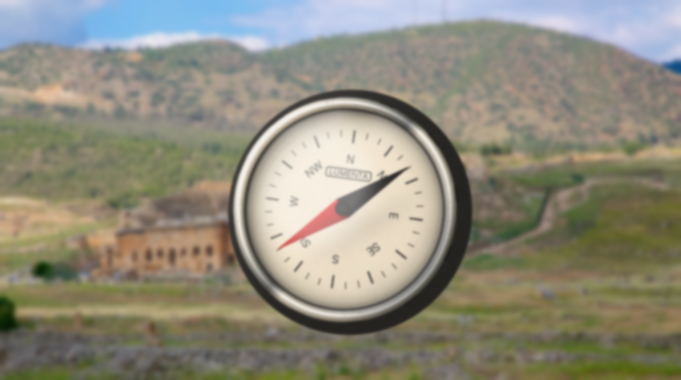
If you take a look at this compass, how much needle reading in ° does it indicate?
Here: 230 °
